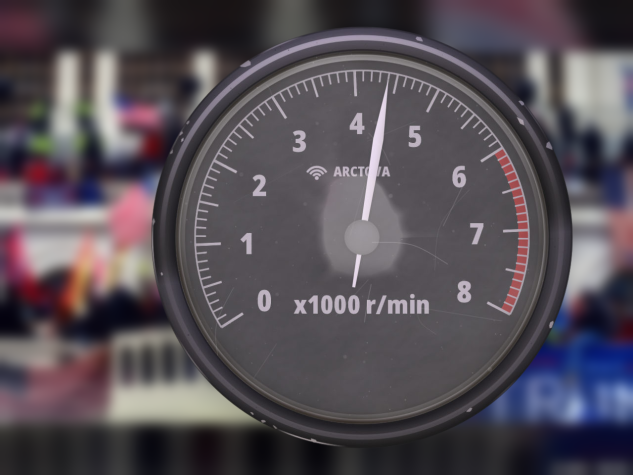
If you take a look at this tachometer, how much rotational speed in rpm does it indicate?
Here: 4400 rpm
